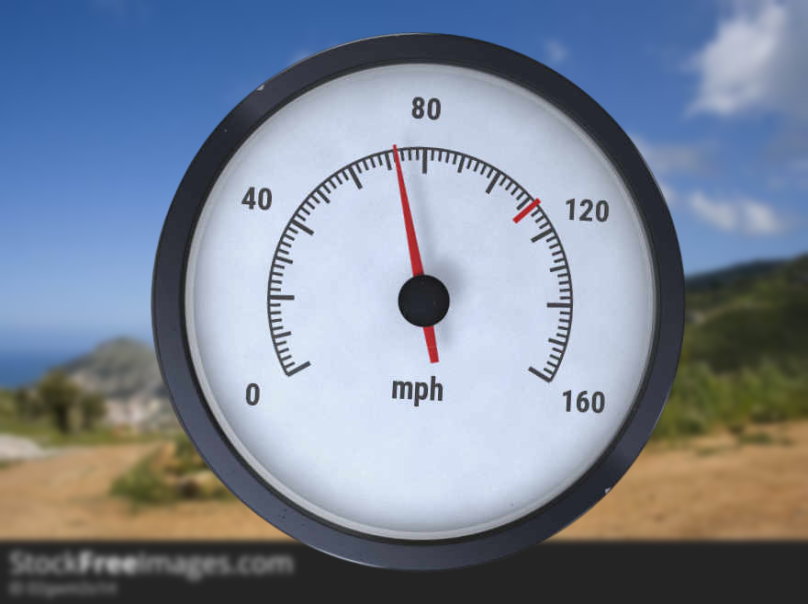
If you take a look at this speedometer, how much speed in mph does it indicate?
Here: 72 mph
